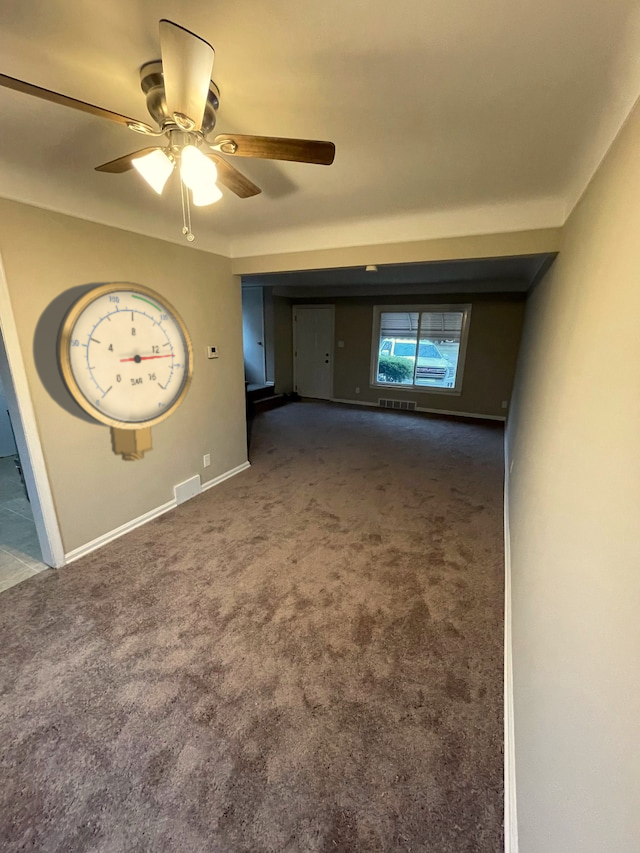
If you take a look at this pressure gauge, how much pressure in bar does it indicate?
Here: 13 bar
